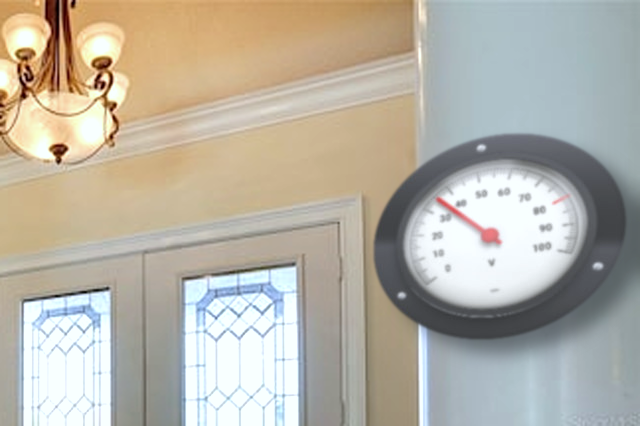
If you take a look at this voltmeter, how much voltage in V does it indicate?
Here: 35 V
